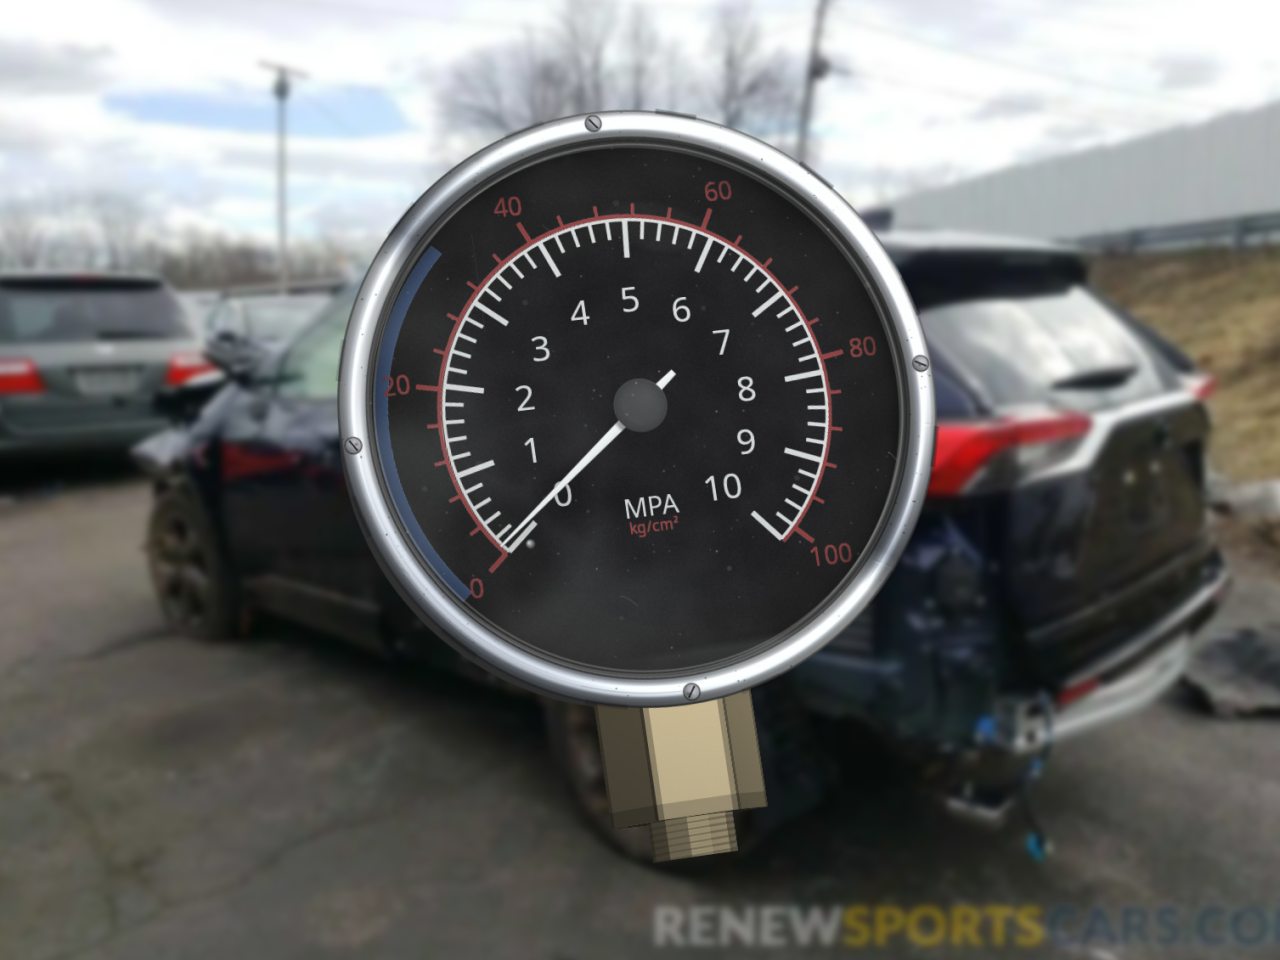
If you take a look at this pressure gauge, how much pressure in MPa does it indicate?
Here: 0.1 MPa
